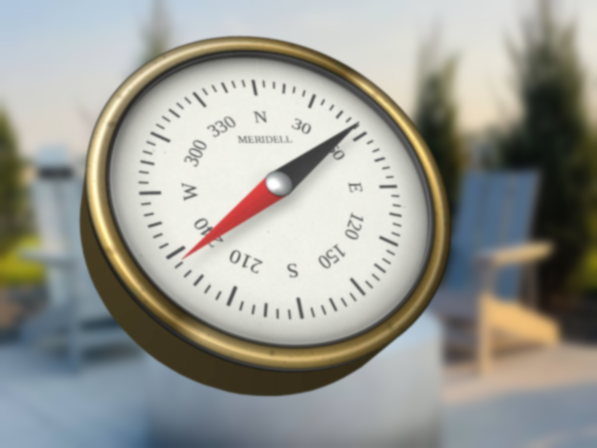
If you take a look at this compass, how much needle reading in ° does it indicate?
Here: 235 °
